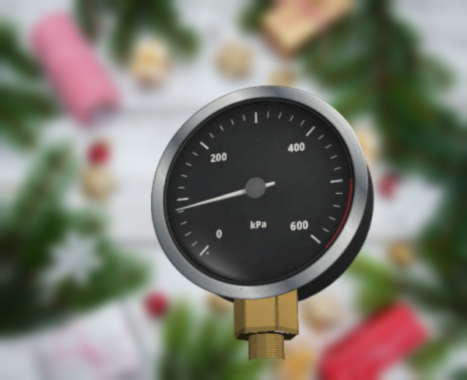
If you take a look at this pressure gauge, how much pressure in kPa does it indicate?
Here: 80 kPa
